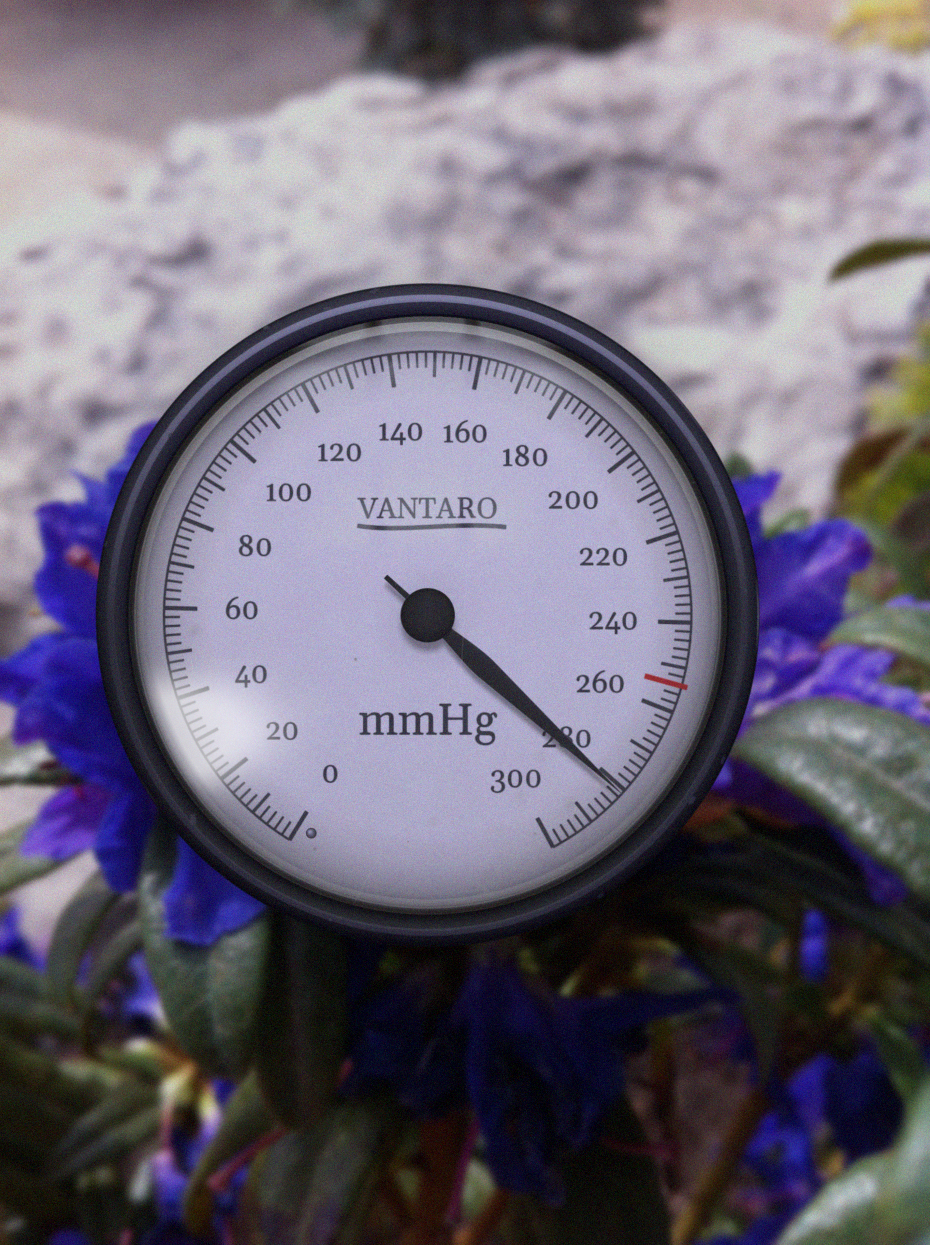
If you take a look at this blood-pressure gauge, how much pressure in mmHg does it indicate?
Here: 281 mmHg
